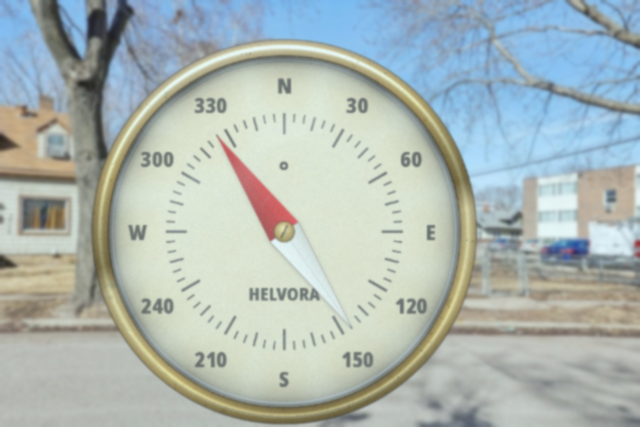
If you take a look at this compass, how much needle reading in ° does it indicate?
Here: 325 °
